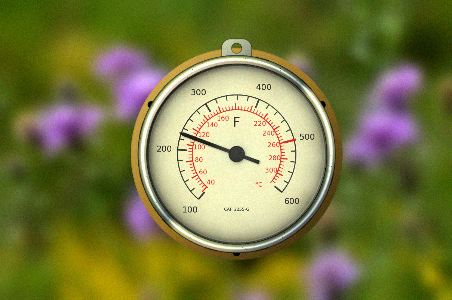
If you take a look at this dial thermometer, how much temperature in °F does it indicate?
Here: 230 °F
